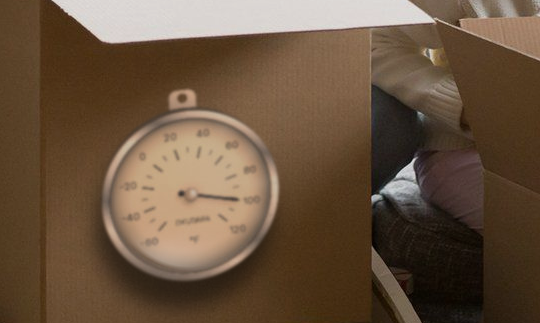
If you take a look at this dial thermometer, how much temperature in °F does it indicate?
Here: 100 °F
